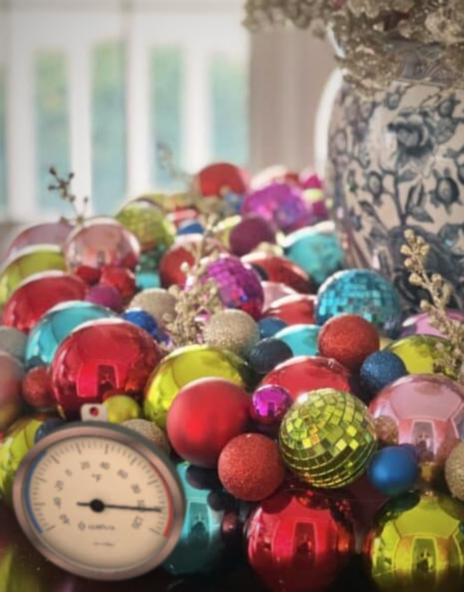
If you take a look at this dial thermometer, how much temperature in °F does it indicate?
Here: 100 °F
